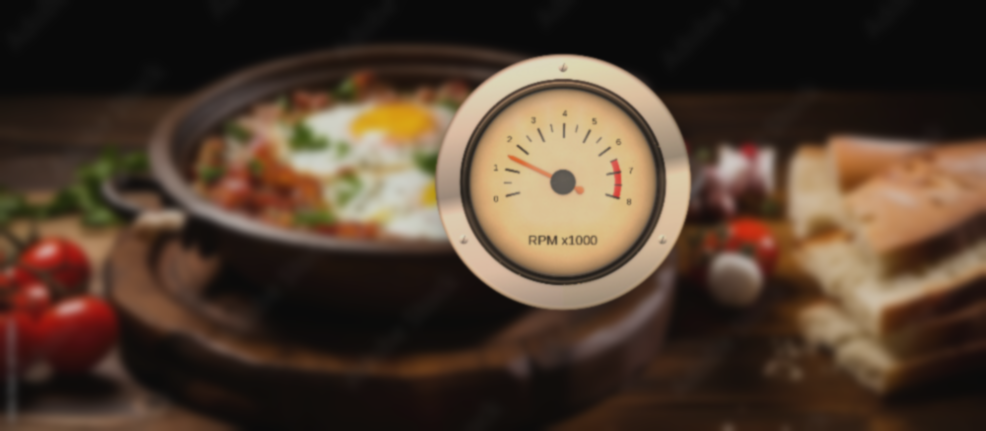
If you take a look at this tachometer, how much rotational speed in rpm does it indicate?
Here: 1500 rpm
